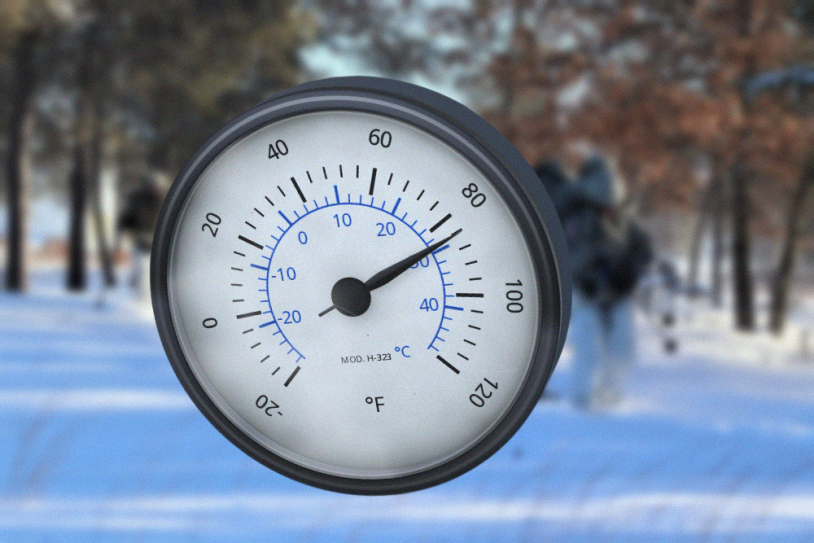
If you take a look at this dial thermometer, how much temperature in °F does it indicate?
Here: 84 °F
